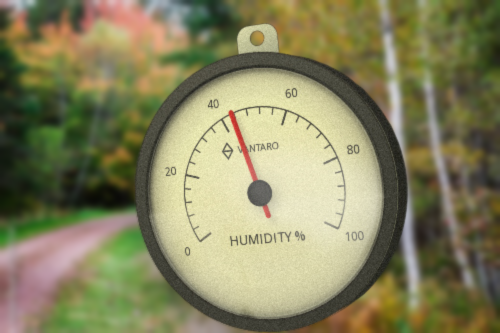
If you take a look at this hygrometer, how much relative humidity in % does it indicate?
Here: 44 %
